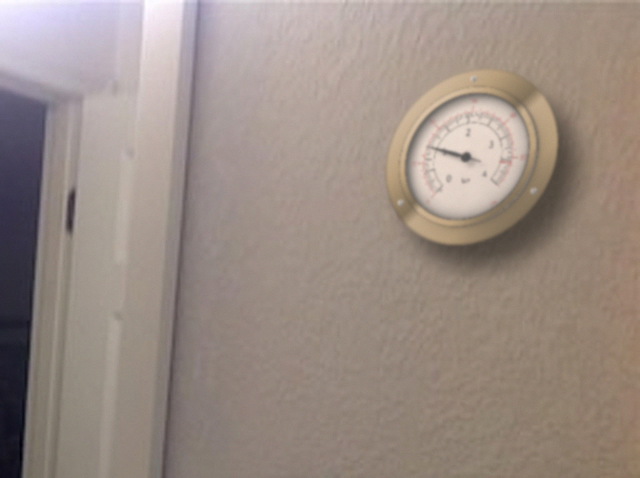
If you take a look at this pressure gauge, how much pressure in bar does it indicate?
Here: 1 bar
